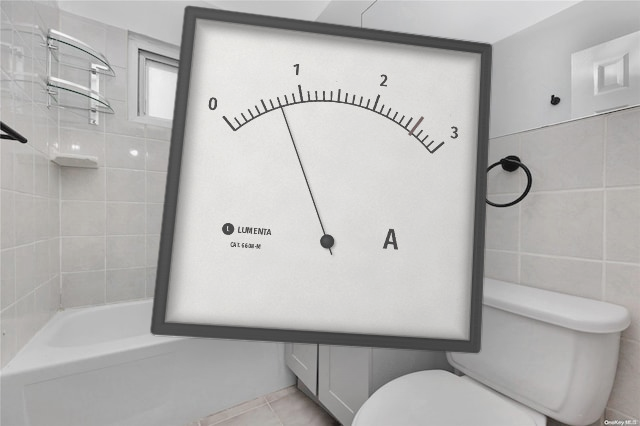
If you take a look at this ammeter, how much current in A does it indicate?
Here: 0.7 A
